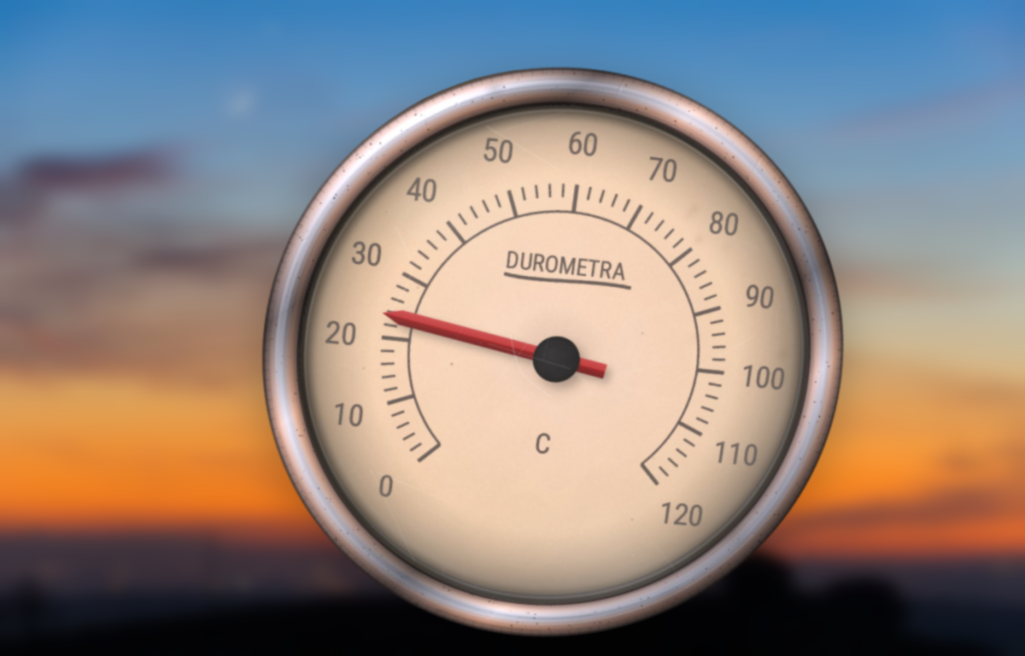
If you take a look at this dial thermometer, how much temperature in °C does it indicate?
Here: 24 °C
